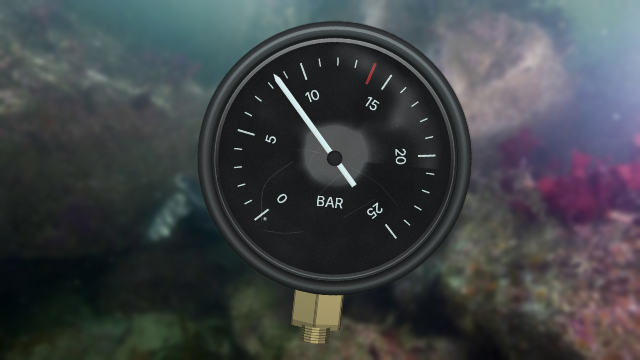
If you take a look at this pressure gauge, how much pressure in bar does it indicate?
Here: 8.5 bar
